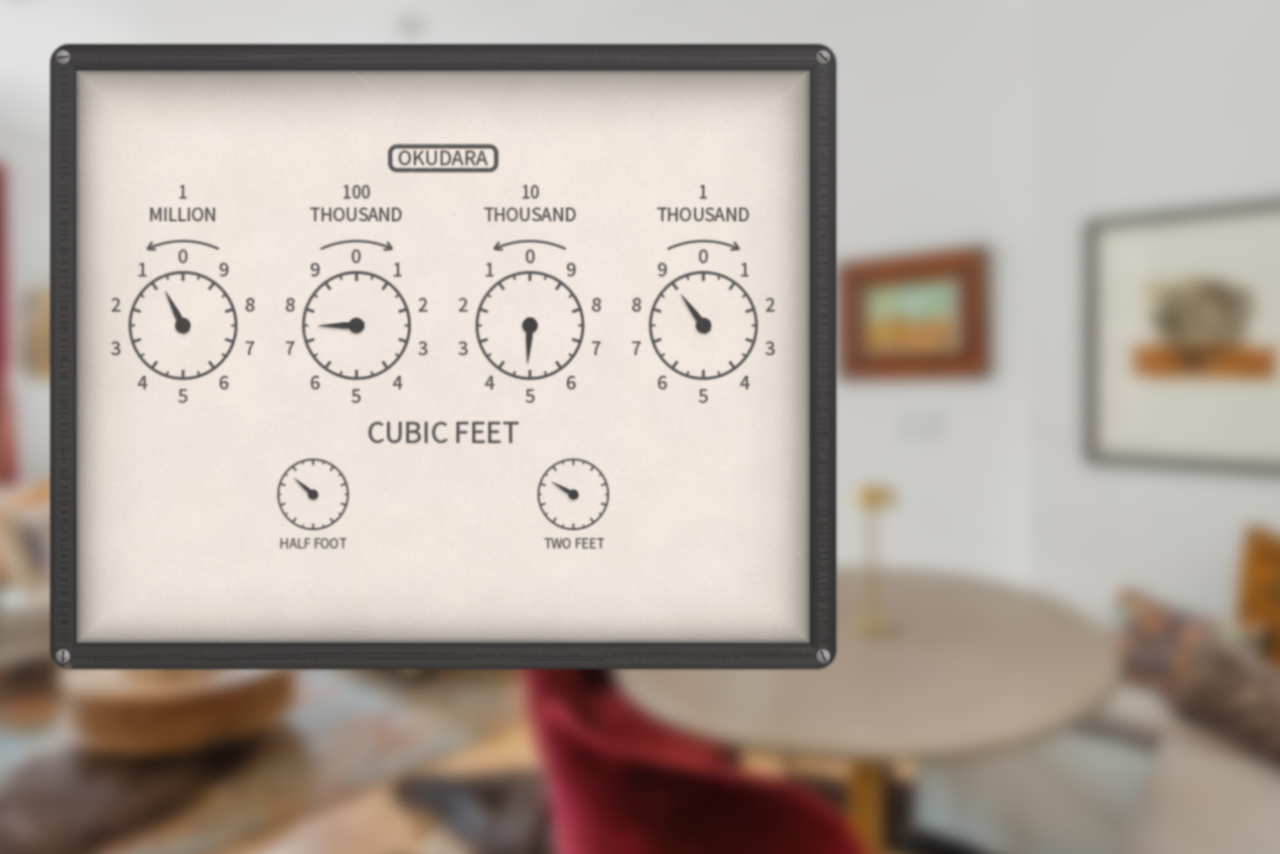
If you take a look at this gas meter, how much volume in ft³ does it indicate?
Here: 74900 ft³
